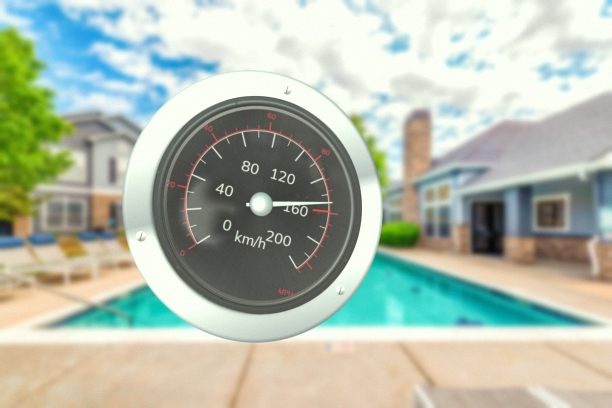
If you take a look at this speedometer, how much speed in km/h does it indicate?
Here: 155 km/h
